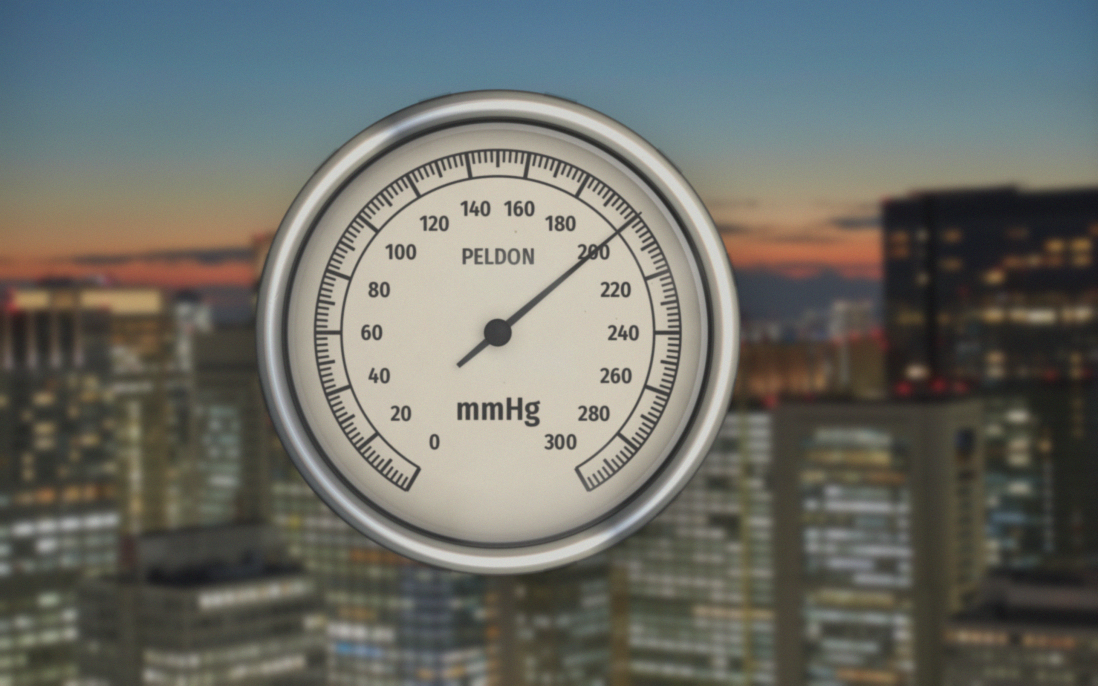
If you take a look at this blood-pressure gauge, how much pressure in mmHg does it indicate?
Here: 200 mmHg
